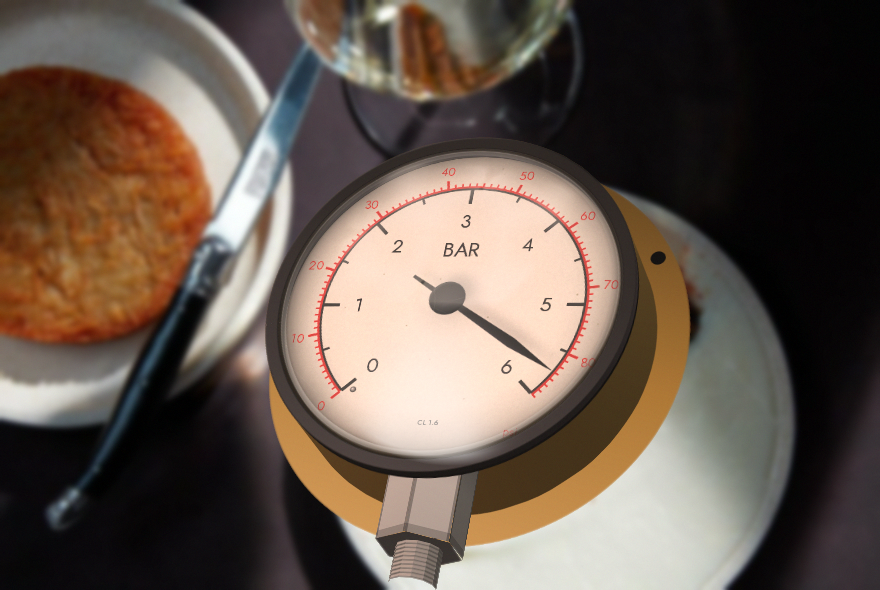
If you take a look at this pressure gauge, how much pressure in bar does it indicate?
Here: 5.75 bar
